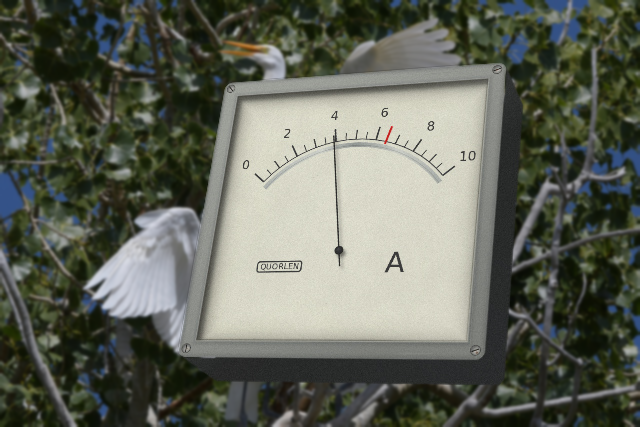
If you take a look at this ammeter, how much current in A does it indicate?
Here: 4 A
